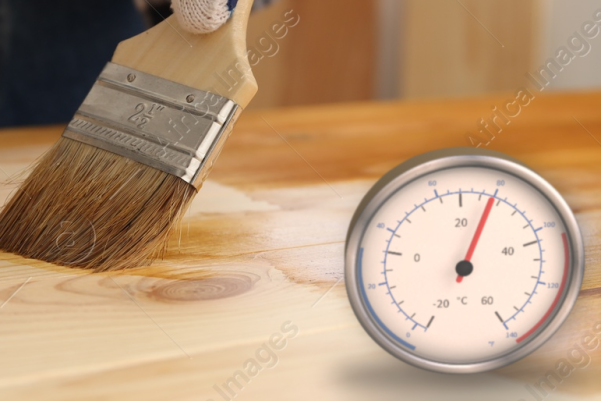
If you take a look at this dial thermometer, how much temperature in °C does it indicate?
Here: 26 °C
